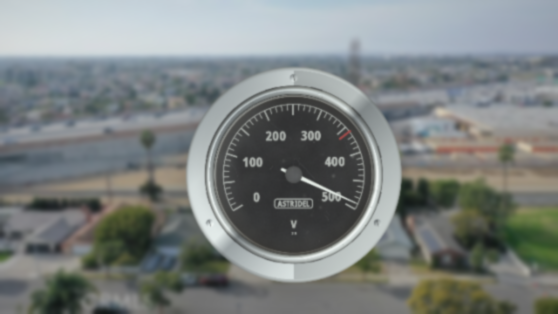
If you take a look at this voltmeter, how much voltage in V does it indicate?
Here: 490 V
